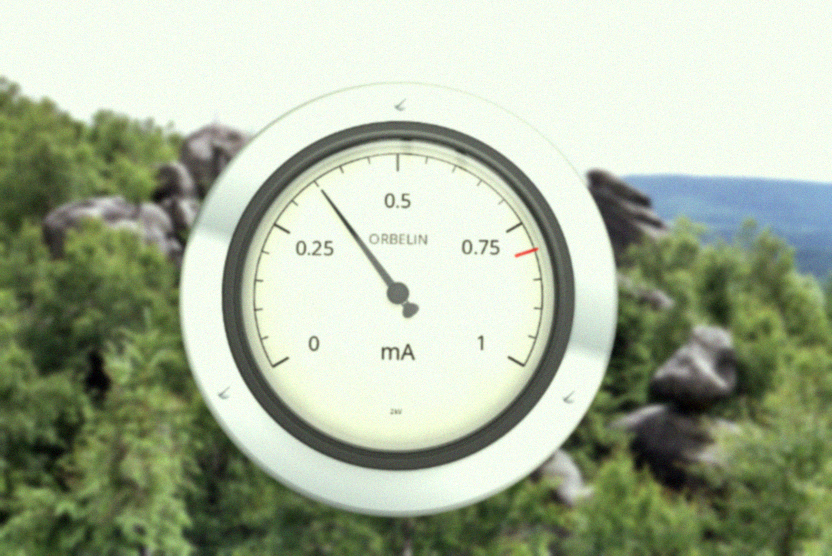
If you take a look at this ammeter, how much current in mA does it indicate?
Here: 0.35 mA
